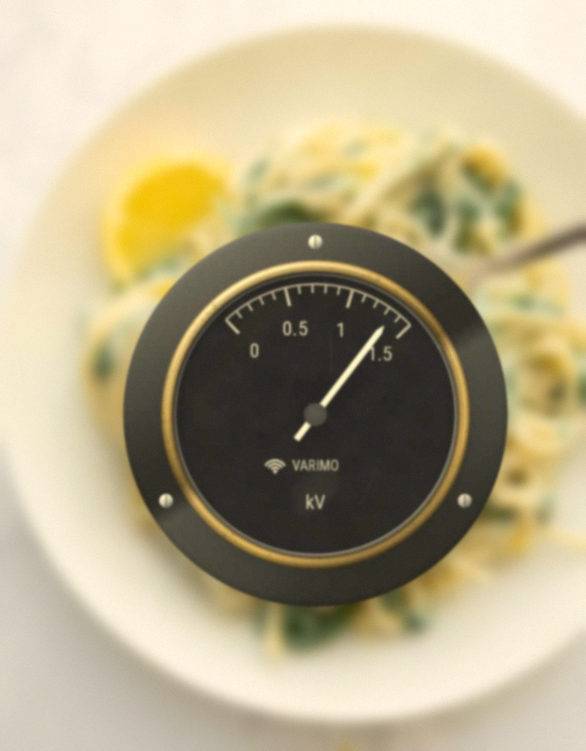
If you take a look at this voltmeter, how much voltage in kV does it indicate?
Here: 1.35 kV
